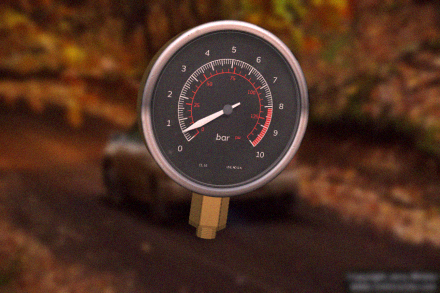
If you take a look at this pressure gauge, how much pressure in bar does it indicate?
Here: 0.5 bar
